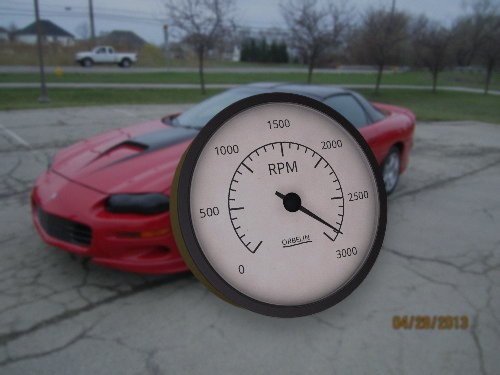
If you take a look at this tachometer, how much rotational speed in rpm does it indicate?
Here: 2900 rpm
